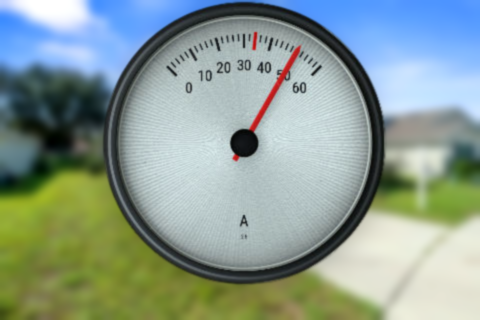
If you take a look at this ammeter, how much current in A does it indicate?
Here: 50 A
